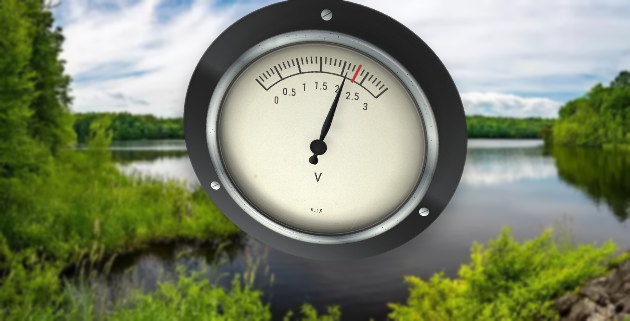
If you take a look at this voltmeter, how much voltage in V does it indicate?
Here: 2.1 V
